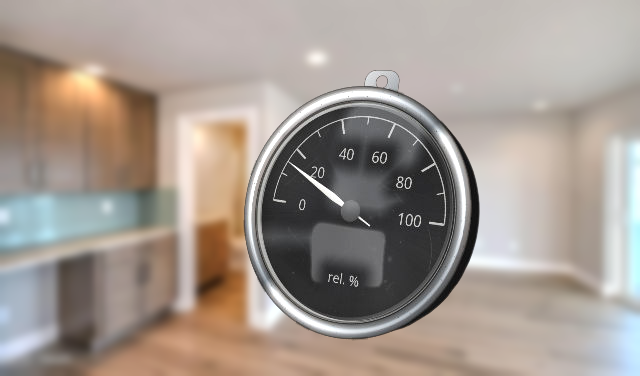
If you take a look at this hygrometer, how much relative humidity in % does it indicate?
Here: 15 %
